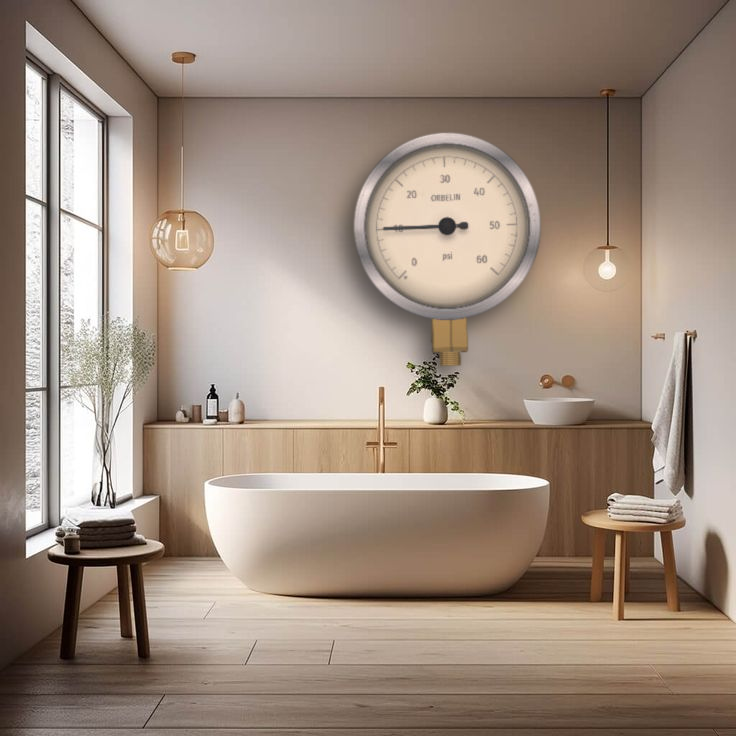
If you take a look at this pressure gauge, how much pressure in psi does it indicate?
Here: 10 psi
